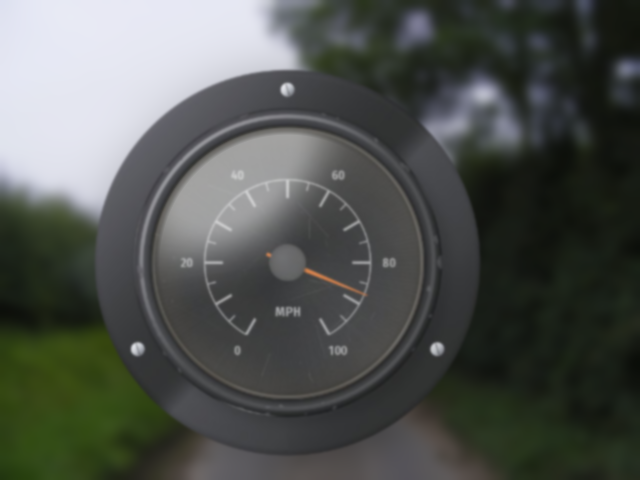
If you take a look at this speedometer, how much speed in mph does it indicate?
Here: 87.5 mph
